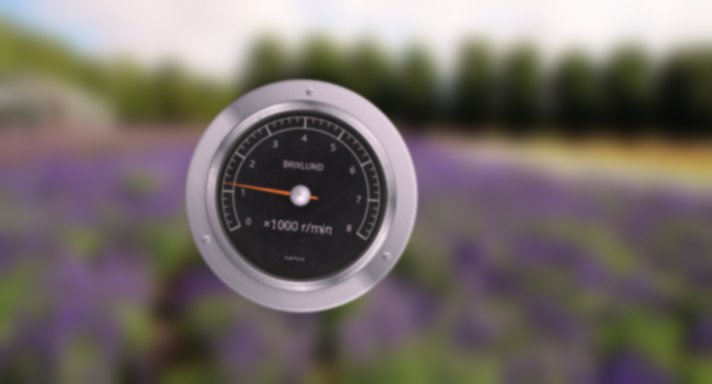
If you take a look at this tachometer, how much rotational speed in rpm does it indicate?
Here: 1200 rpm
